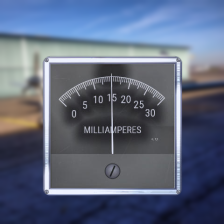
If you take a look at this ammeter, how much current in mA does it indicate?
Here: 15 mA
